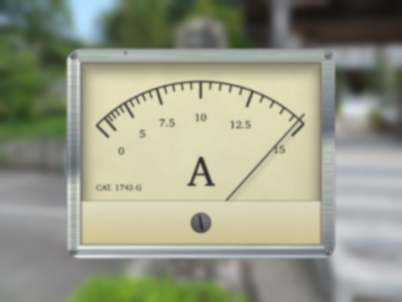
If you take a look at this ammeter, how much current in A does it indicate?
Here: 14.75 A
